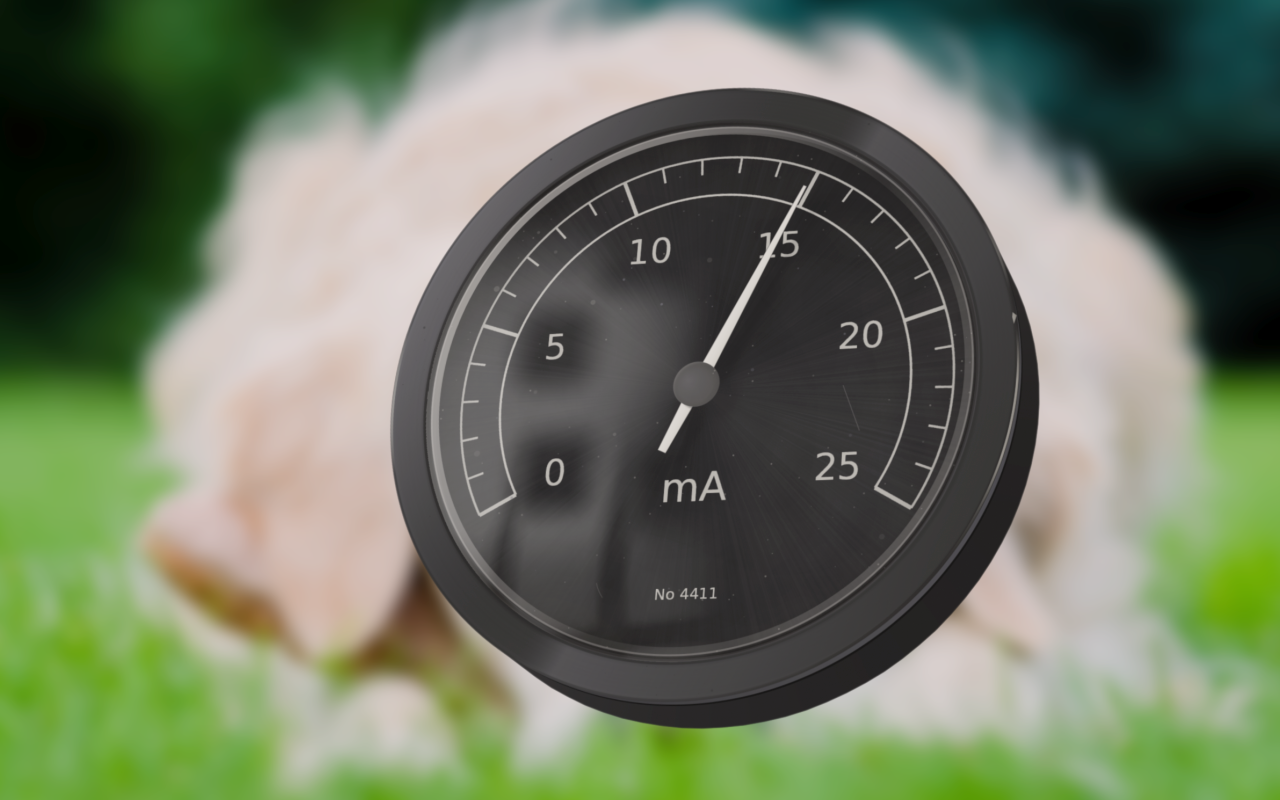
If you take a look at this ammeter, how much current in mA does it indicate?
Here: 15 mA
